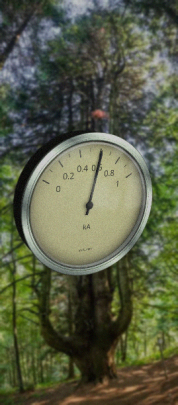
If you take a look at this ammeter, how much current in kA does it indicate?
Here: 0.6 kA
